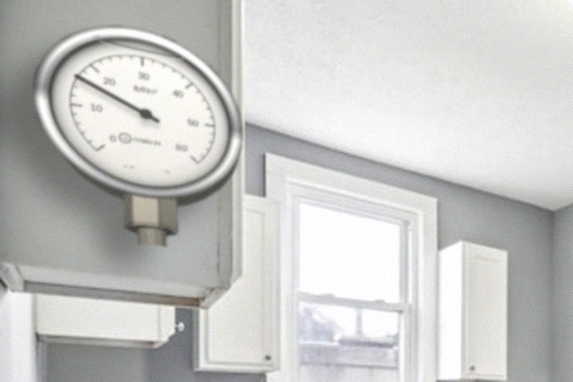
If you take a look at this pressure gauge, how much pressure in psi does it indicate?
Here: 16 psi
